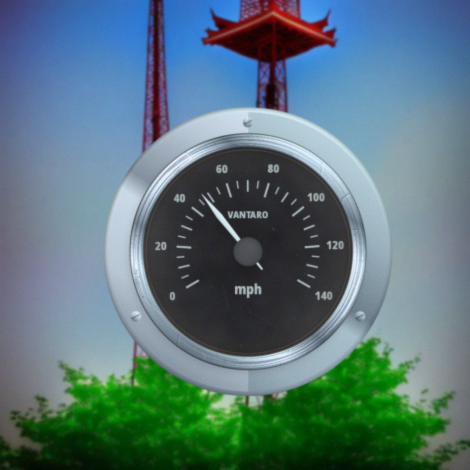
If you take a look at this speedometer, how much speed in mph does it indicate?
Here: 47.5 mph
